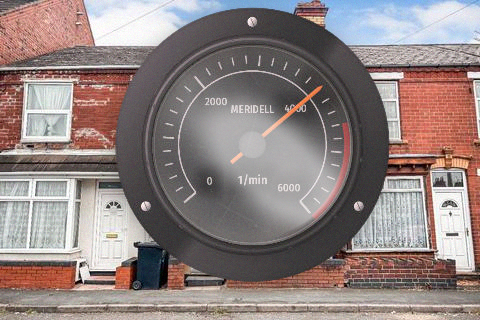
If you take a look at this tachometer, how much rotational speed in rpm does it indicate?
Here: 4000 rpm
